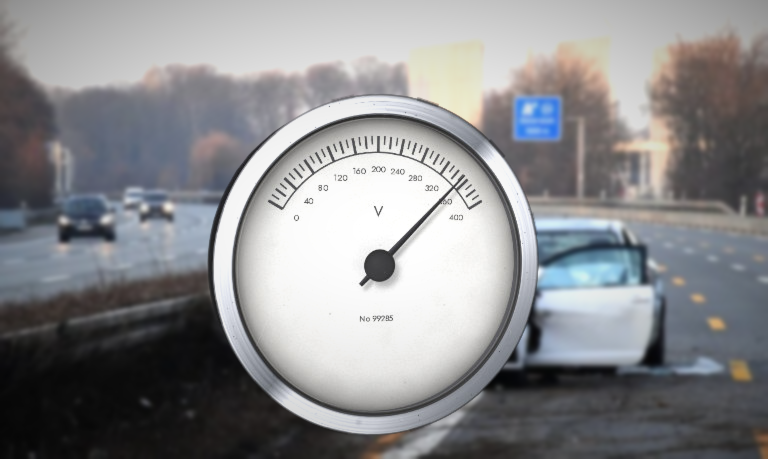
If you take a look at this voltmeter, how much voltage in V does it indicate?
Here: 350 V
